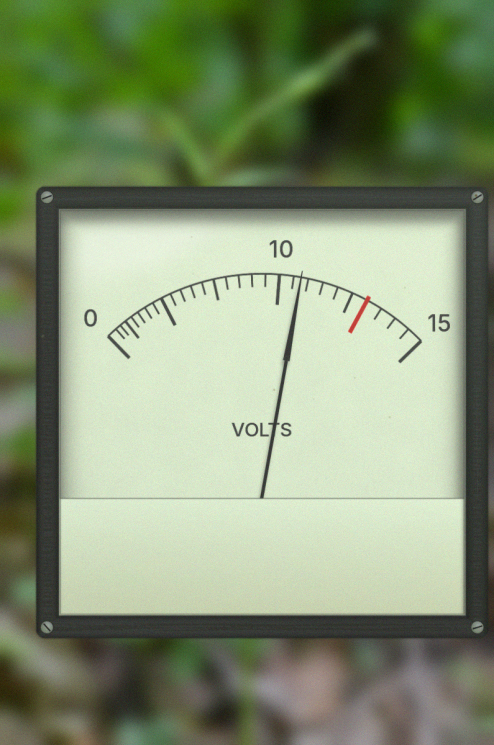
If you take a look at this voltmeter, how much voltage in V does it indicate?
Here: 10.75 V
